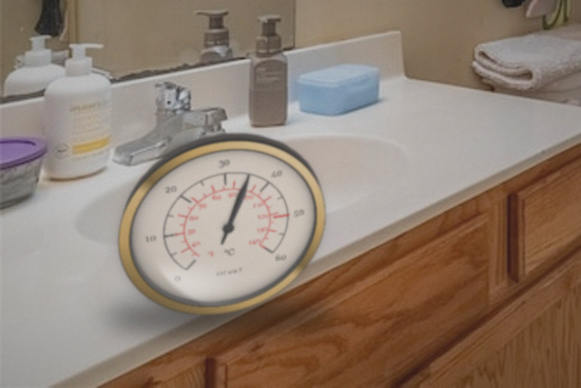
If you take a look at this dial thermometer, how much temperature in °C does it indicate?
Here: 35 °C
